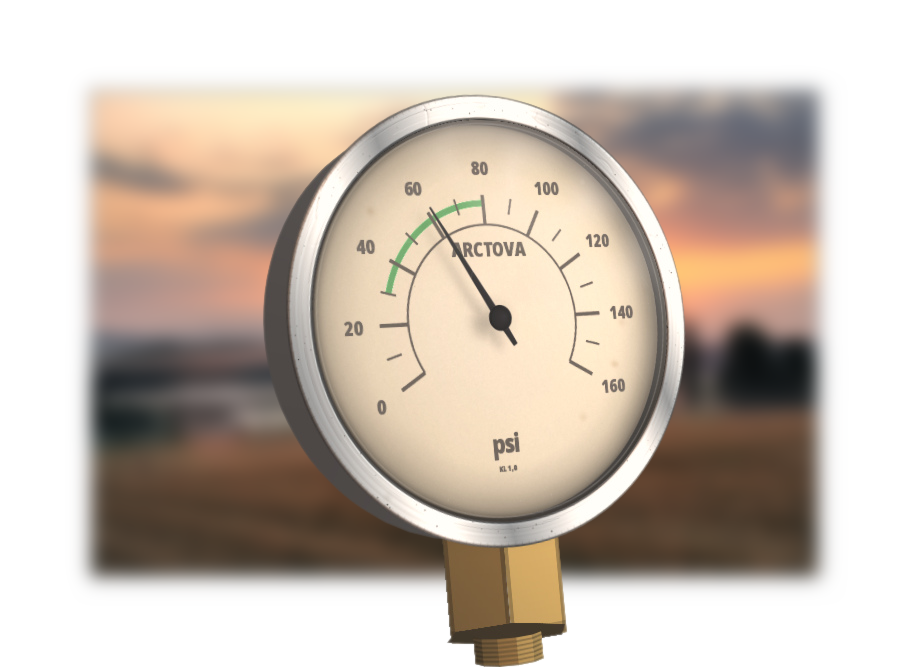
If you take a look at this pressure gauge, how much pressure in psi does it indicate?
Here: 60 psi
